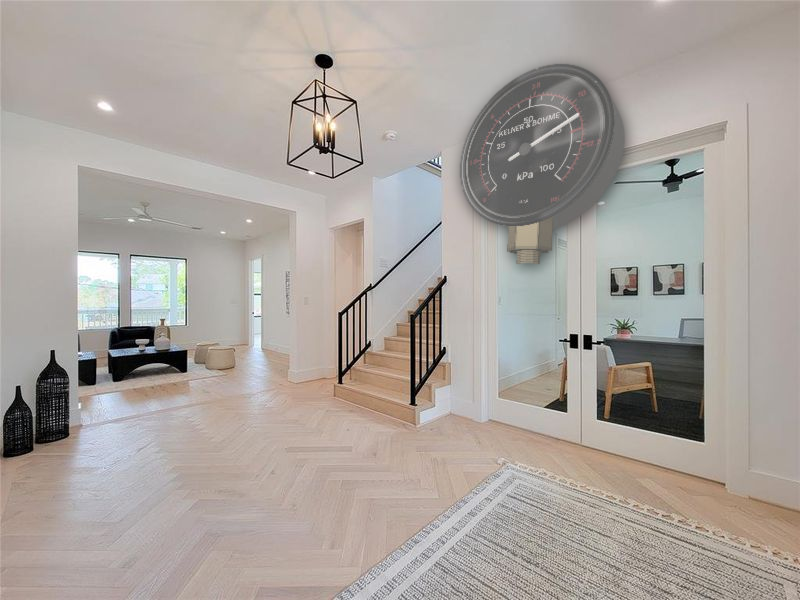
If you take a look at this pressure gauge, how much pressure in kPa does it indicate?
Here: 75 kPa
